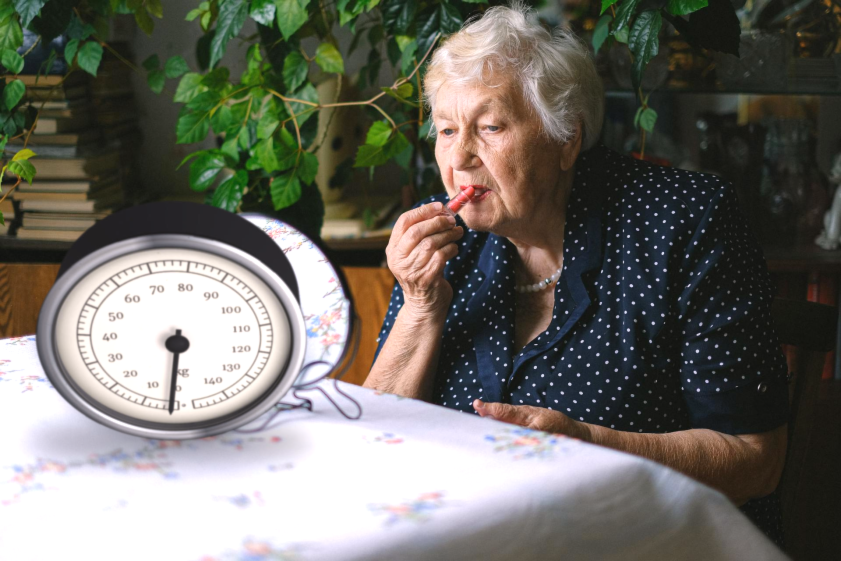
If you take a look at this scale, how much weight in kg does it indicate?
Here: 2 kg
